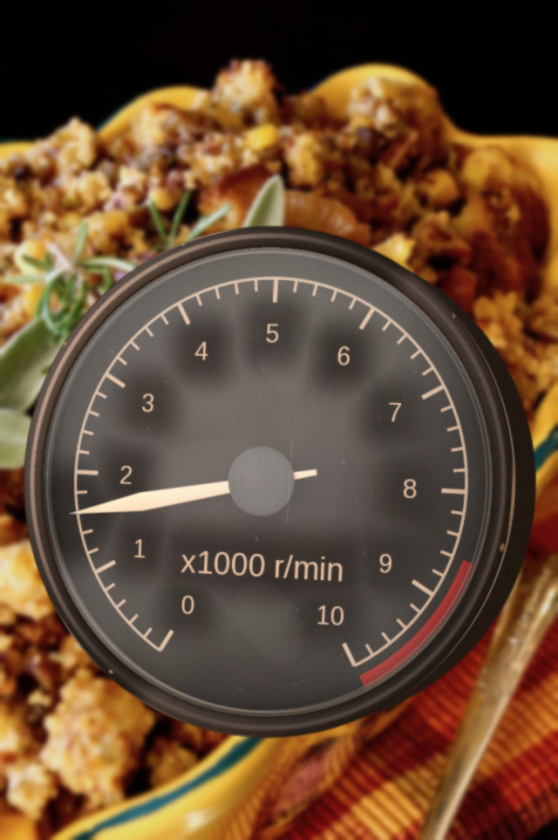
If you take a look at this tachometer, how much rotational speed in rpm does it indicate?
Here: 1600 rpm
